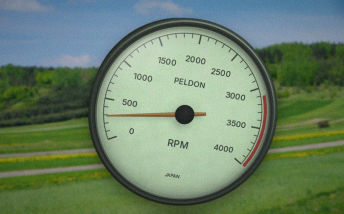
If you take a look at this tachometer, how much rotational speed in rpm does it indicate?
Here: 300 rpm
